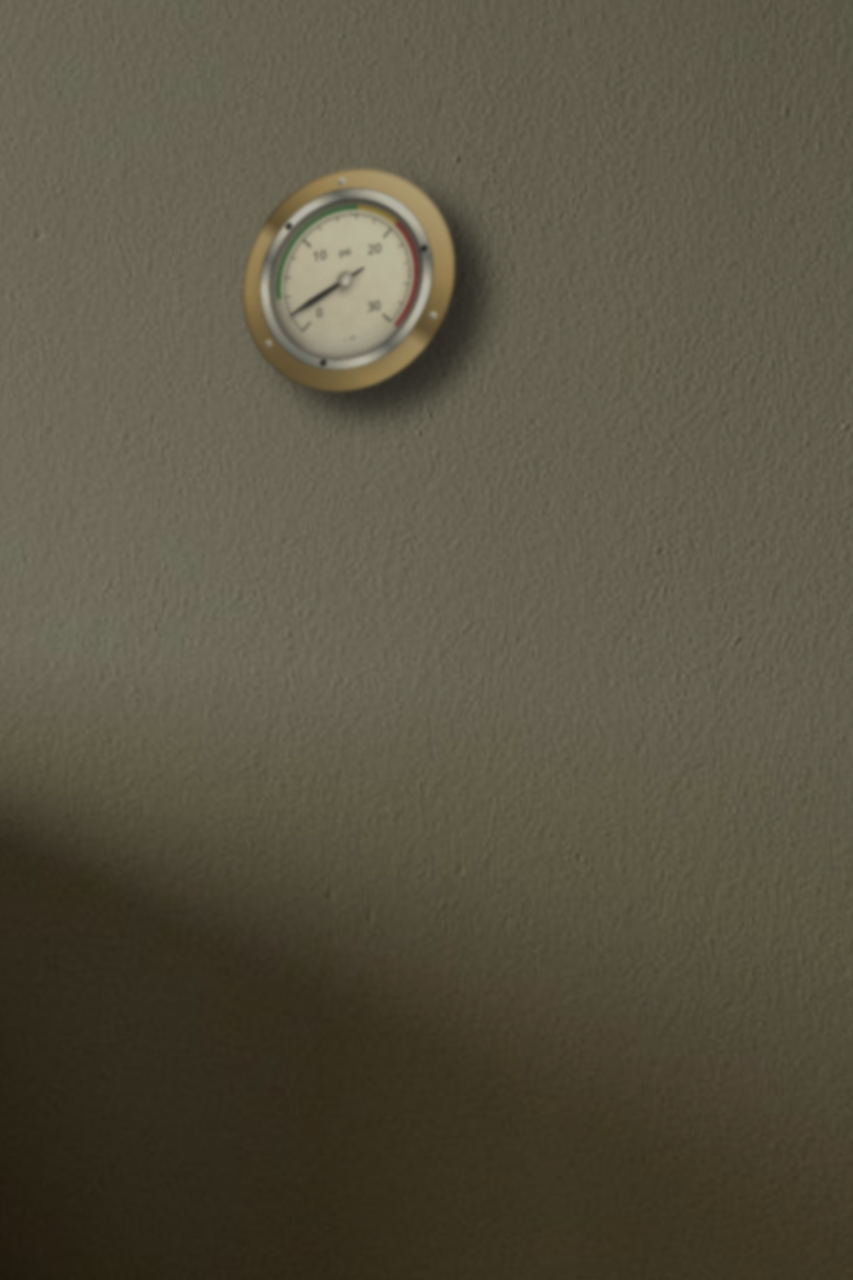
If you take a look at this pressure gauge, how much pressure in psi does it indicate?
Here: 2 psi
